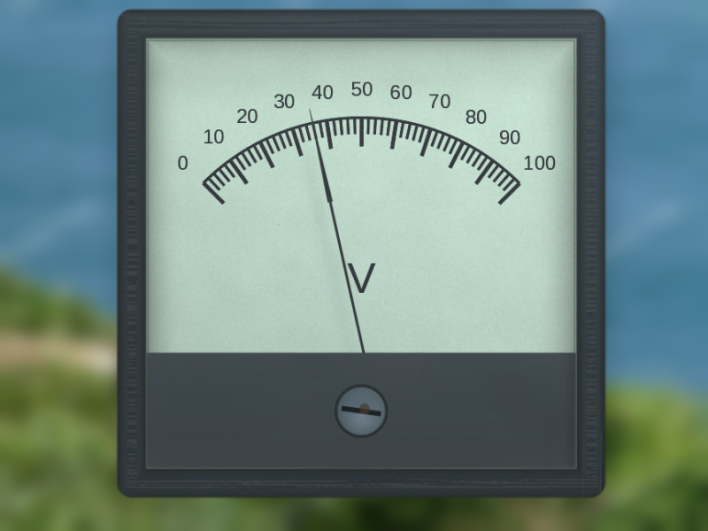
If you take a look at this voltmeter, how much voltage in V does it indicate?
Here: 36 V
